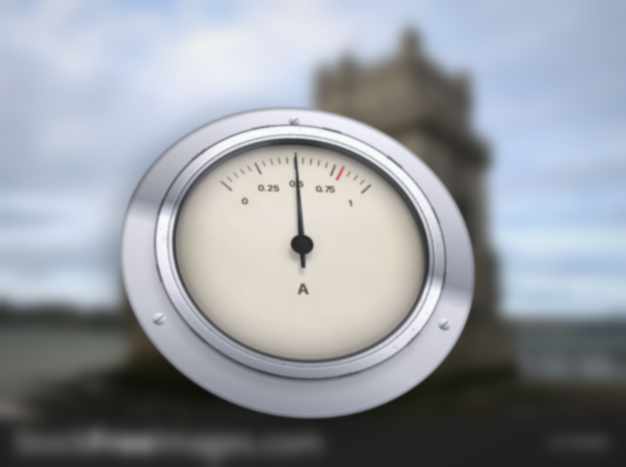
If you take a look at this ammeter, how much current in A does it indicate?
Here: 0.5 A
